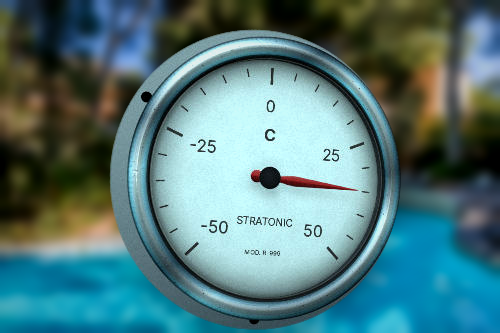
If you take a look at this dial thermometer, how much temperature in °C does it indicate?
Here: 35 °C
